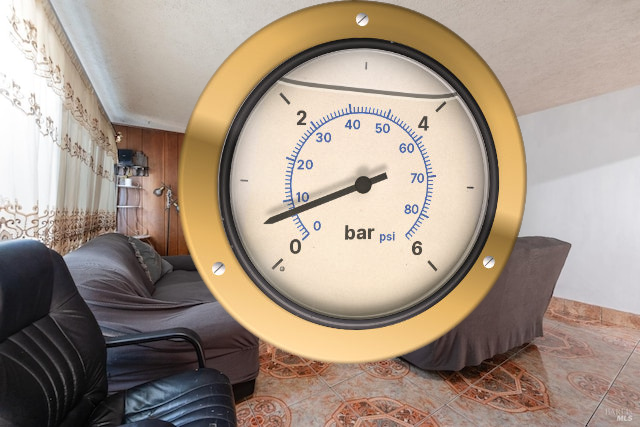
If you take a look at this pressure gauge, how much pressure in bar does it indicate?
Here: 0.5 bar
